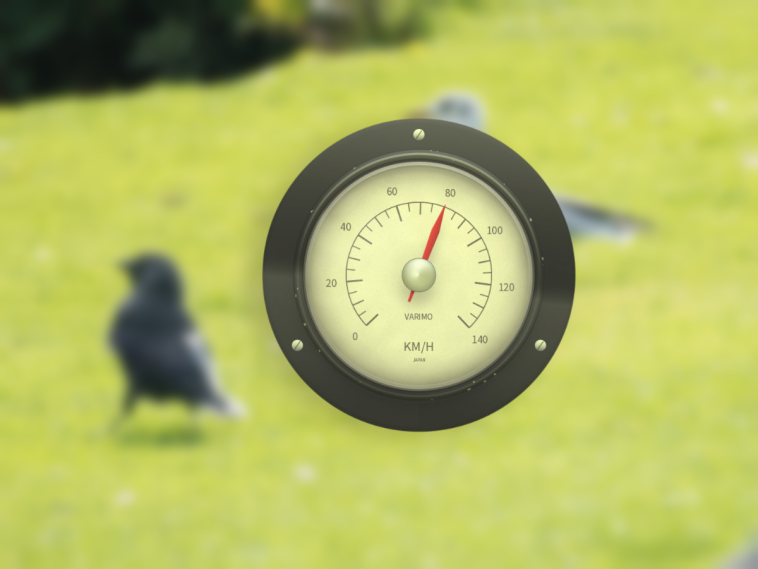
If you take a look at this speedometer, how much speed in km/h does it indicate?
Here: 80 km/h
